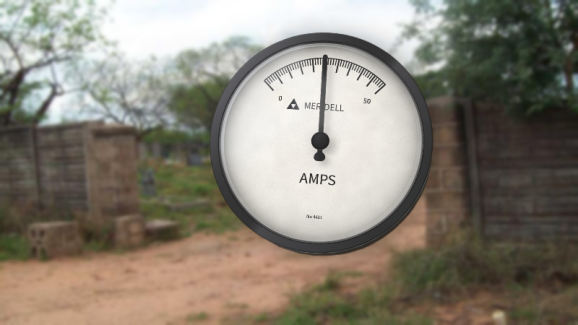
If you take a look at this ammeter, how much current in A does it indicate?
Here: 25 A
